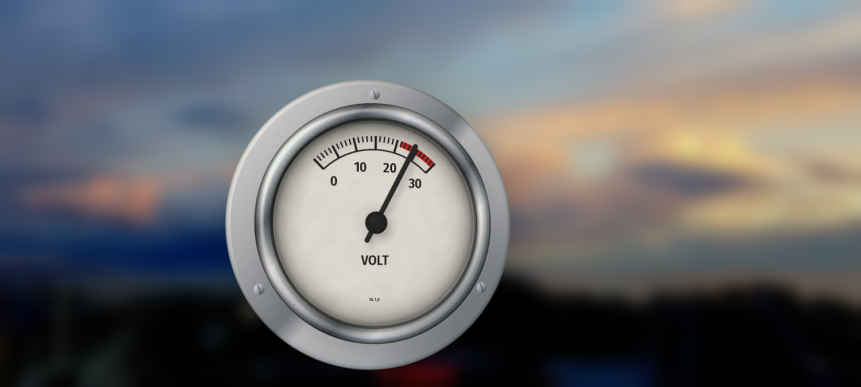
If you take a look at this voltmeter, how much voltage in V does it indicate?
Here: 24 V
